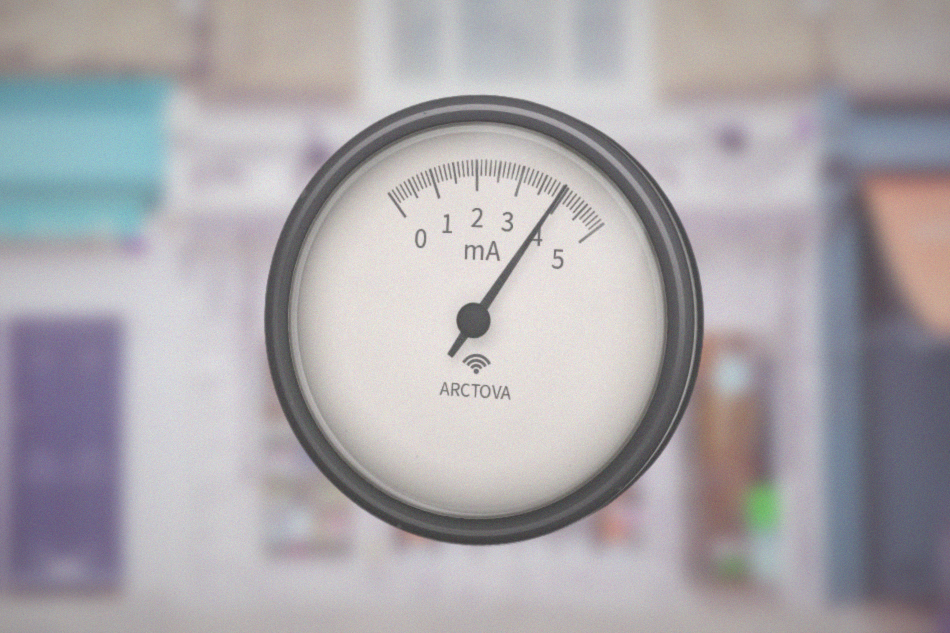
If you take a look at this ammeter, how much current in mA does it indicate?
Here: 4 mA
